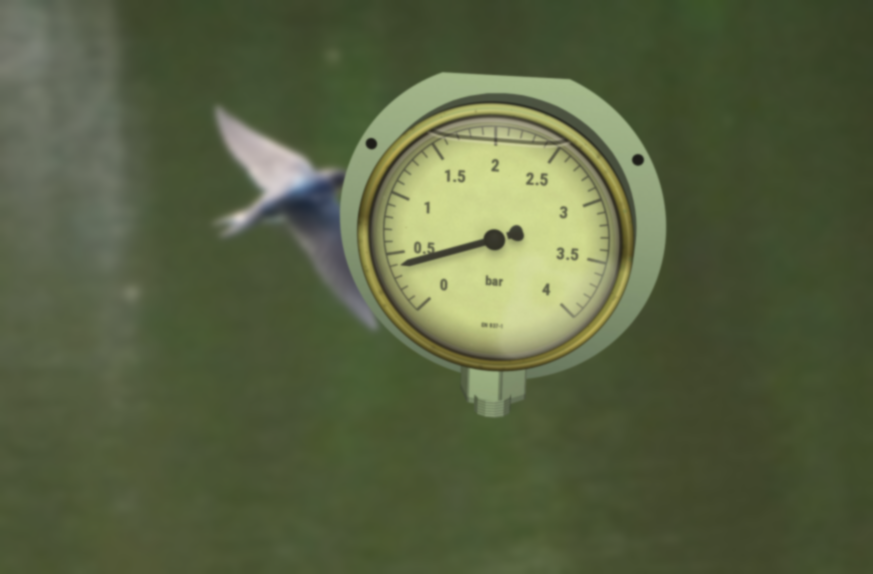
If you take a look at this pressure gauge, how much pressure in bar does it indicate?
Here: 0.4 bar
